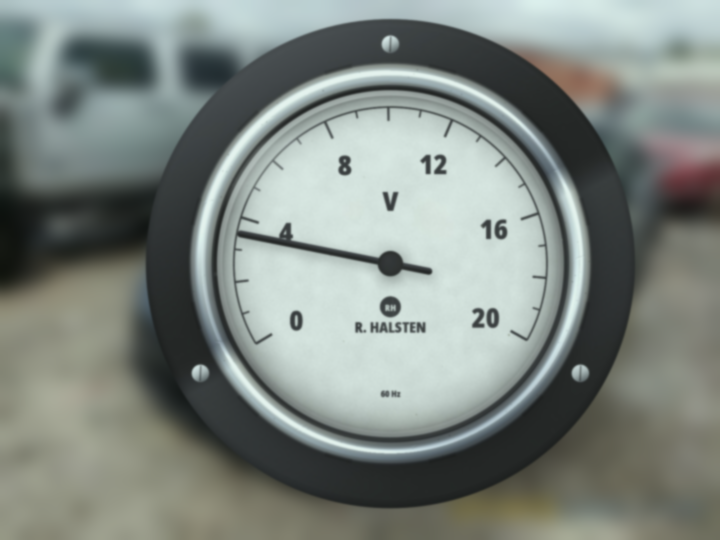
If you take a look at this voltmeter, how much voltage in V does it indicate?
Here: 3.5 V
